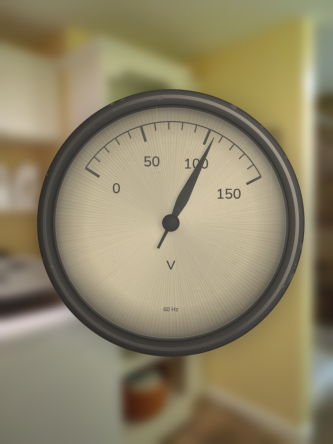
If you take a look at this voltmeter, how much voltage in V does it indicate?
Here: 105 V
